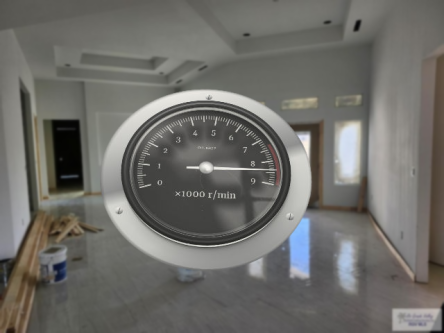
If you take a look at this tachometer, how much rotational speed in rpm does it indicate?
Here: 8500 rpm
